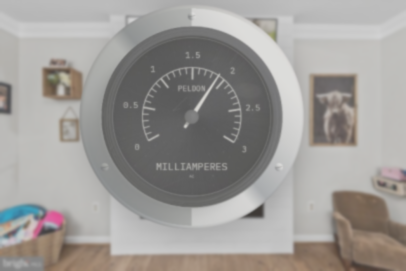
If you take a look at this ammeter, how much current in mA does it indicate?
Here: 1.9 mA
